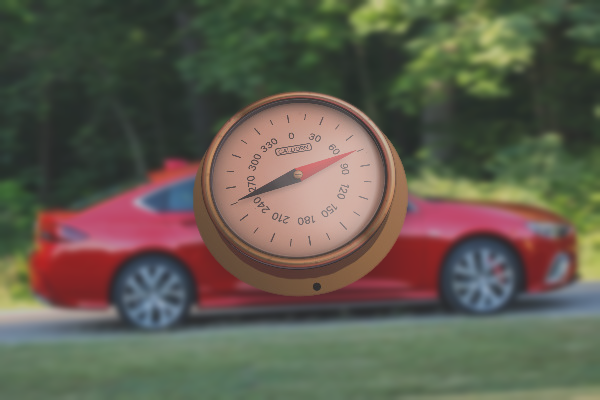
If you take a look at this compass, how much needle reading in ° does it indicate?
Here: 75 °
